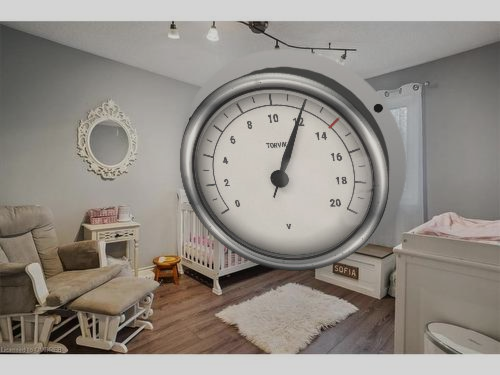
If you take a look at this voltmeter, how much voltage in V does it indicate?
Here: 12 V
